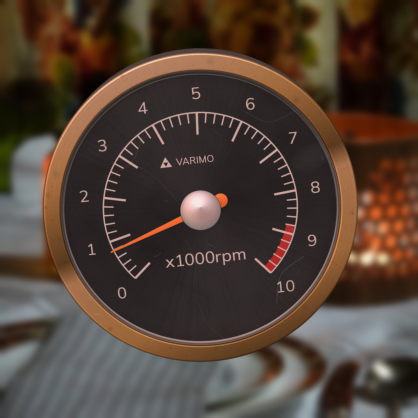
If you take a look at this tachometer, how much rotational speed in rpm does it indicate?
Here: 800 rpm
